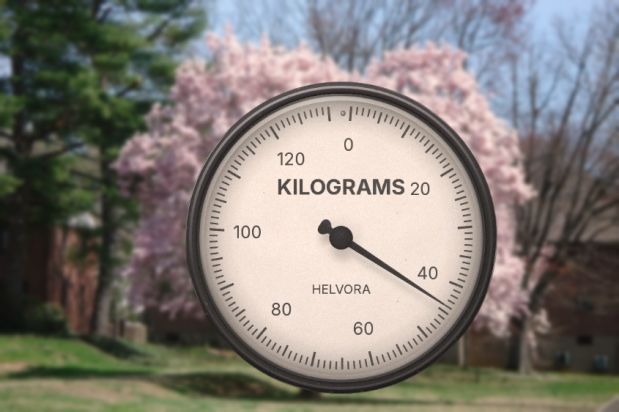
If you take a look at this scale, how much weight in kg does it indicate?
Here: 44 kg
